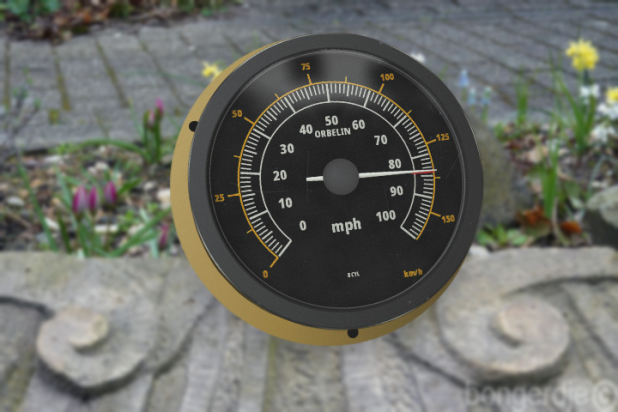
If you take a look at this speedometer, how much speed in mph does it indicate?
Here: 84 mph
